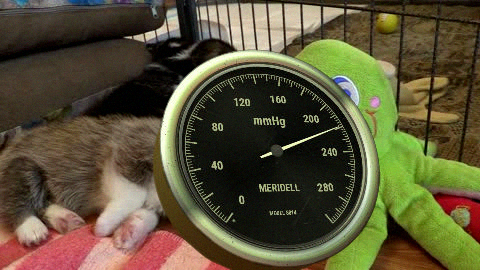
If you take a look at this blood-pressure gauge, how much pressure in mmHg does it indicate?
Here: 220 mmHg
